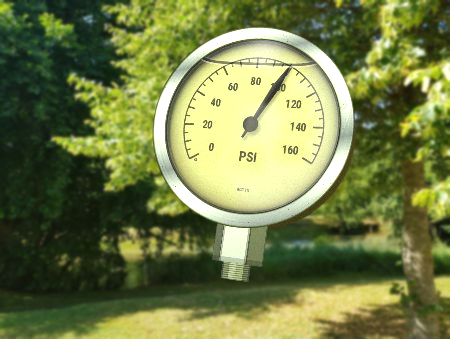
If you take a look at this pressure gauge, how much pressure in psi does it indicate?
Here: 100 psi
